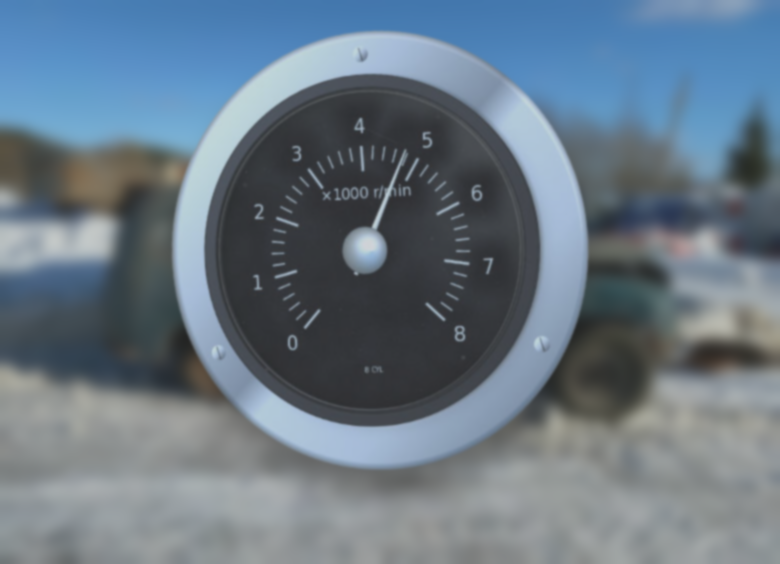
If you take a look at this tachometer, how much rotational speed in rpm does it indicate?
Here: 4800 rpm
